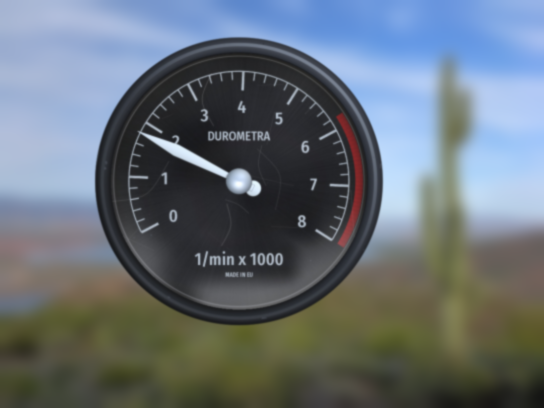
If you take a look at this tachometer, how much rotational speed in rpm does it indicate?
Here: 1800 rpm
